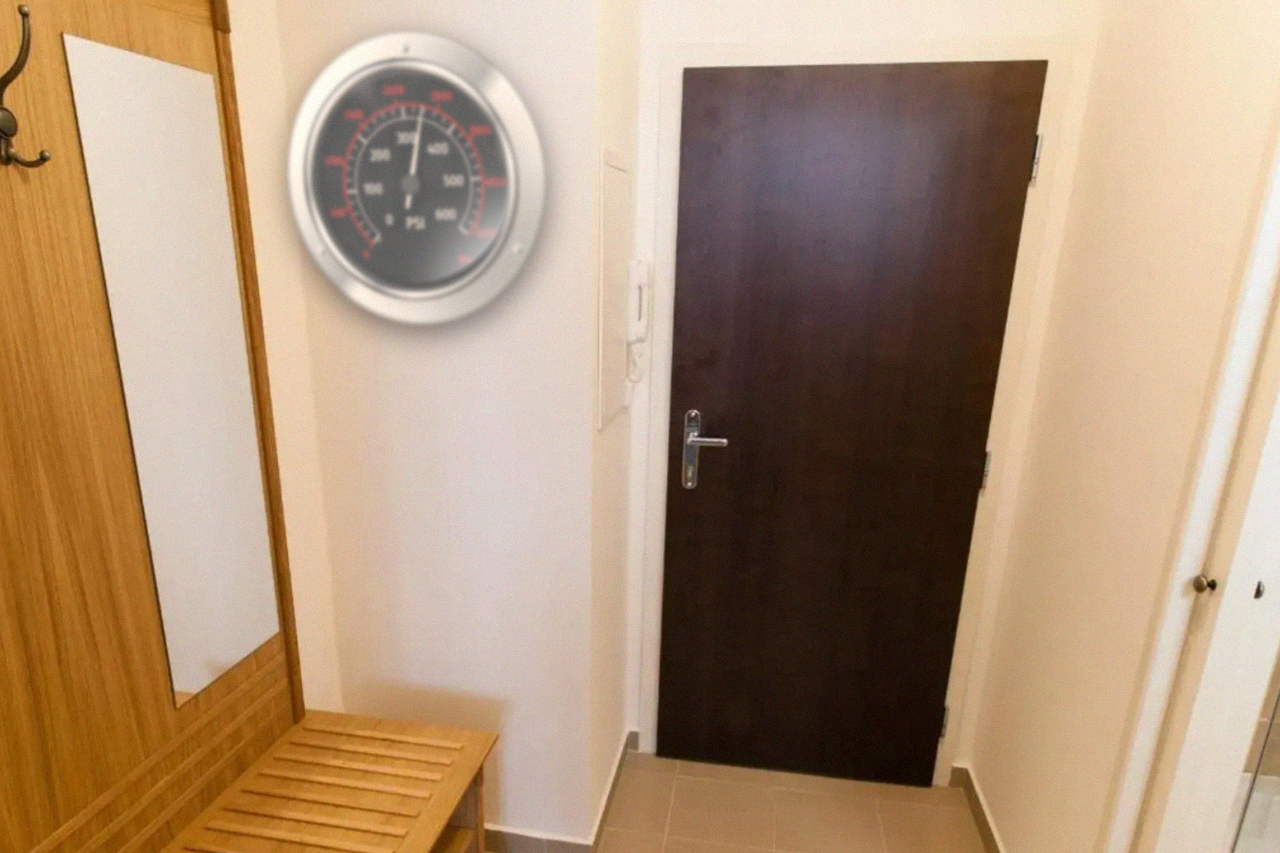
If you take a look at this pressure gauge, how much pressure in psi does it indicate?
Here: 340 psi
